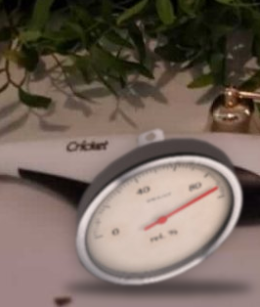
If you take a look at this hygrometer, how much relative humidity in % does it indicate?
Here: 90 %
